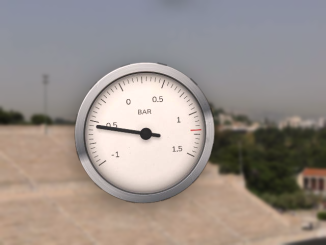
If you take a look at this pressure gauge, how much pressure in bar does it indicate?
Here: -0.55 bar
